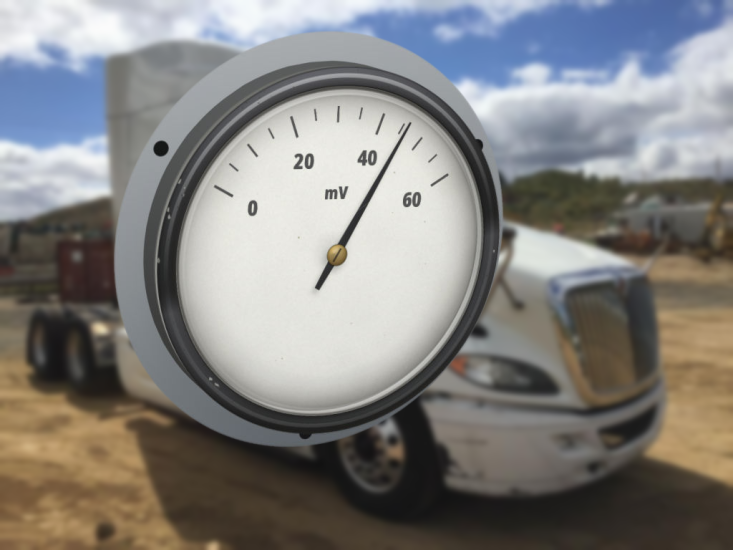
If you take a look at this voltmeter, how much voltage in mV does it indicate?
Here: 45 mV
